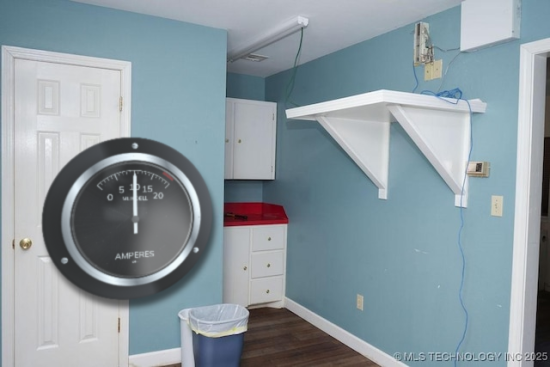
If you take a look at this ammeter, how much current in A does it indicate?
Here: 10 A
